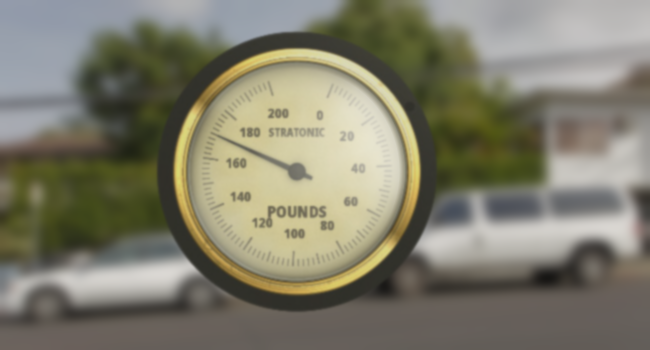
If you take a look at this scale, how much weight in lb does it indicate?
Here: 170 lb
